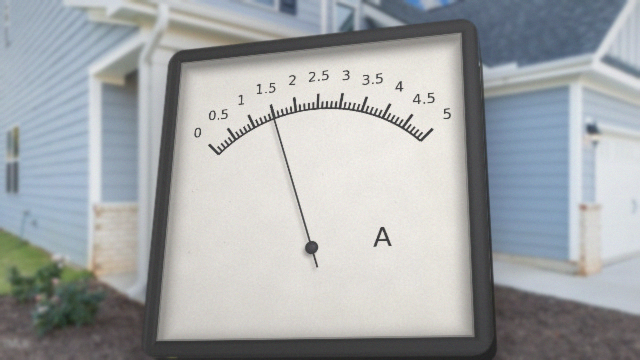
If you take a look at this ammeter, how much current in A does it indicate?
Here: 1.5 A
